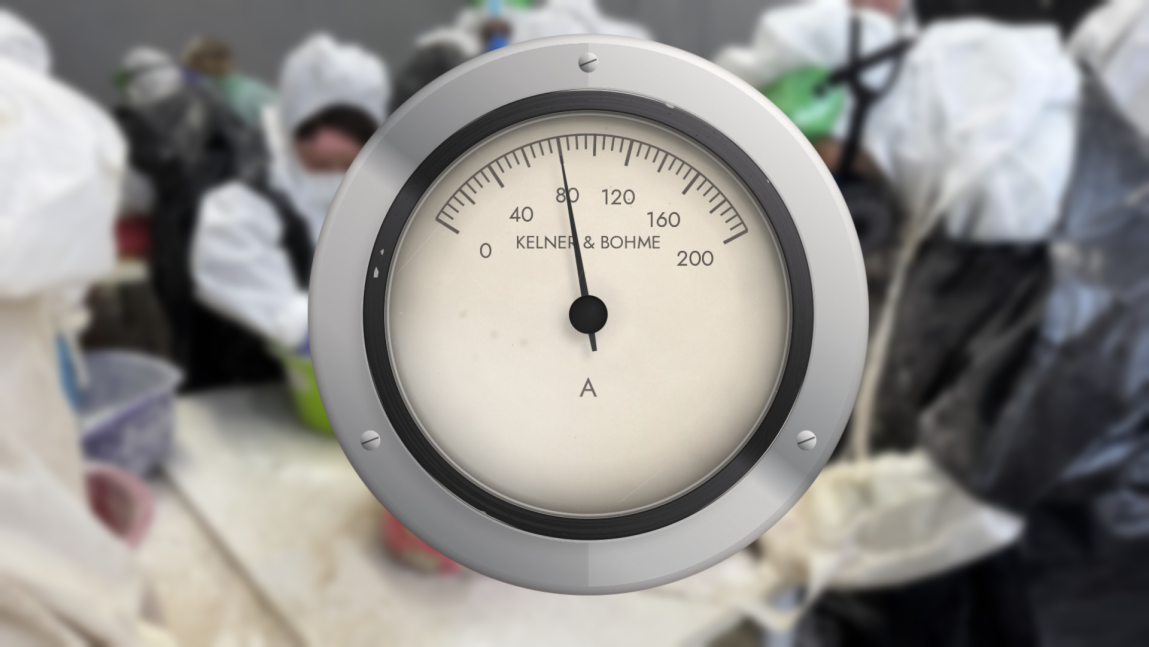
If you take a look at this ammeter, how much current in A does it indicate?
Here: 80 A
